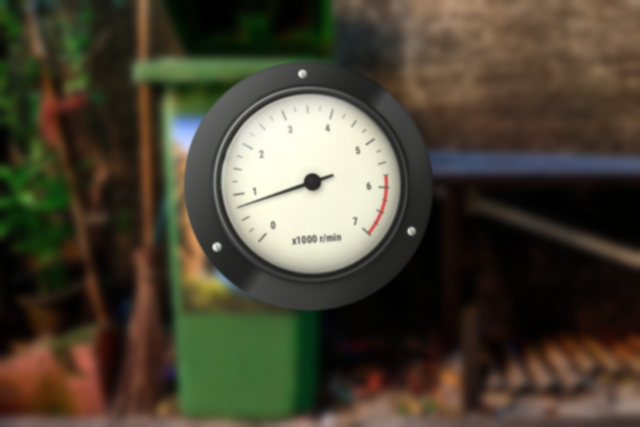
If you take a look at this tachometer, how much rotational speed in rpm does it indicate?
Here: 750 rpm
